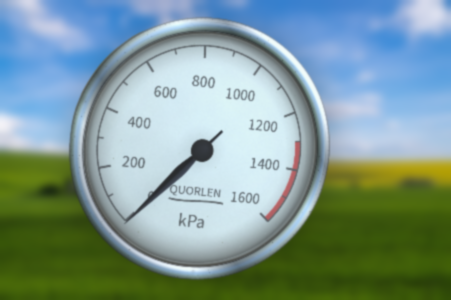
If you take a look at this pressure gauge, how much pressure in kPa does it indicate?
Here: 0 kPa
